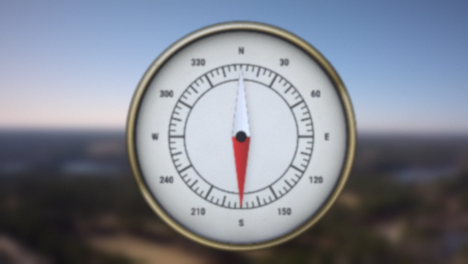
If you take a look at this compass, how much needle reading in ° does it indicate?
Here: 180 °
